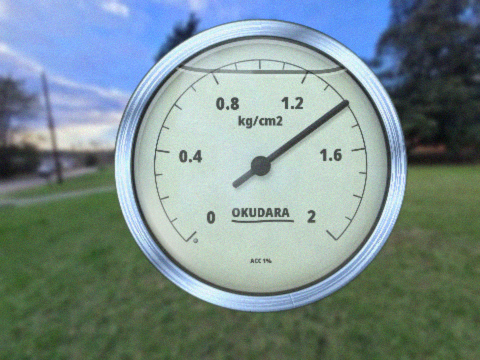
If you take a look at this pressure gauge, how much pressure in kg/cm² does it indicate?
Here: 1.4 kg/cm²
